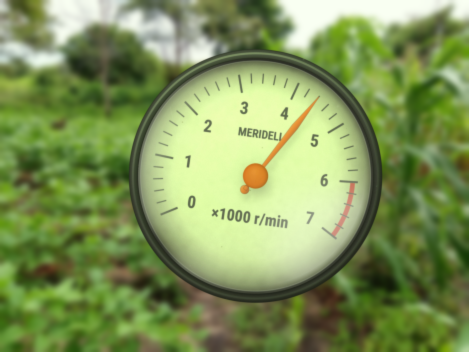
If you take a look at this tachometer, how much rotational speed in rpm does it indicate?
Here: 4400 rpm
